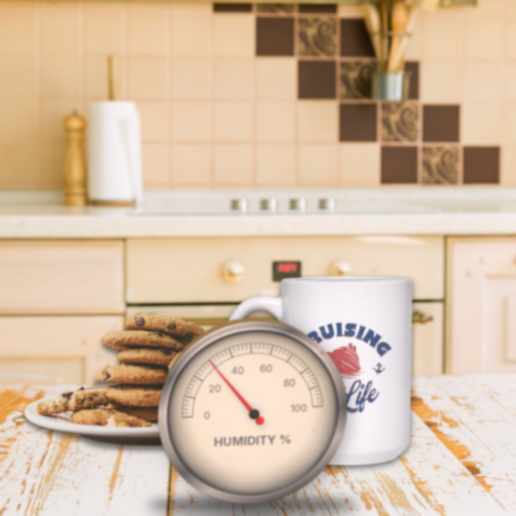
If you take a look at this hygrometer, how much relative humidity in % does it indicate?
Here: 30 %
